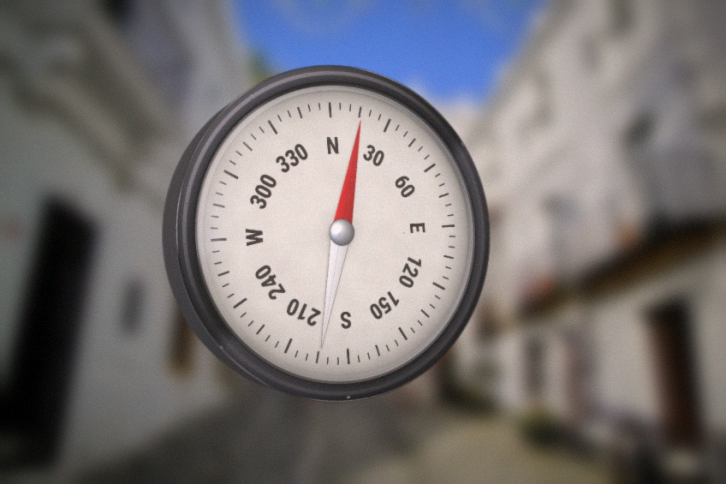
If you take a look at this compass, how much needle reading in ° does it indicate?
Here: 15 °
